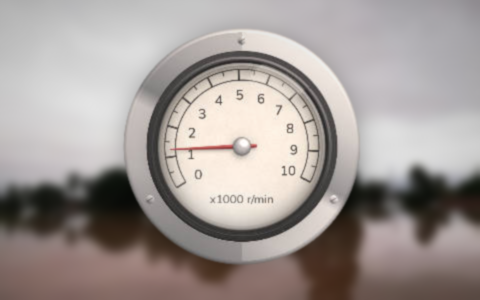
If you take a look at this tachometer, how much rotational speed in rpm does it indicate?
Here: 1250 rpm
